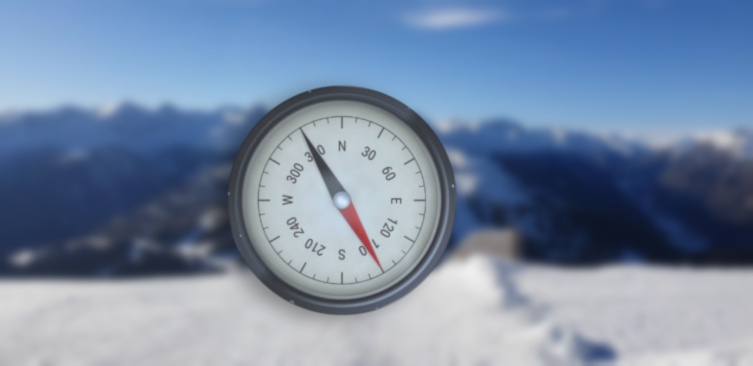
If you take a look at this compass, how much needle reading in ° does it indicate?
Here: 150 °
